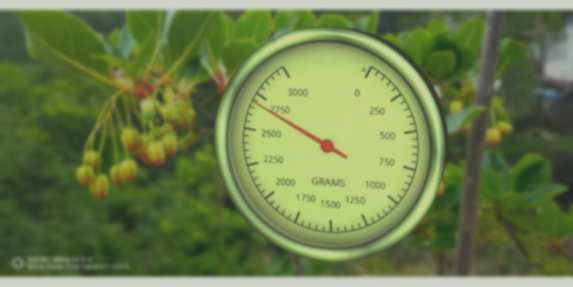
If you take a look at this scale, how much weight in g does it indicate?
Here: 2700 g
